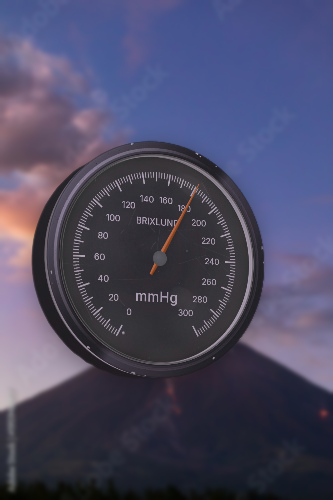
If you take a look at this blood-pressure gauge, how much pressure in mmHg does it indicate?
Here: 180 mmHg
